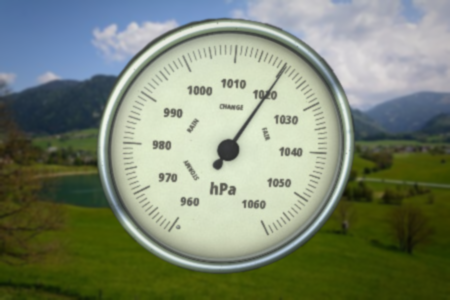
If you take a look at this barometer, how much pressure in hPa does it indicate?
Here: 1020 hPa
